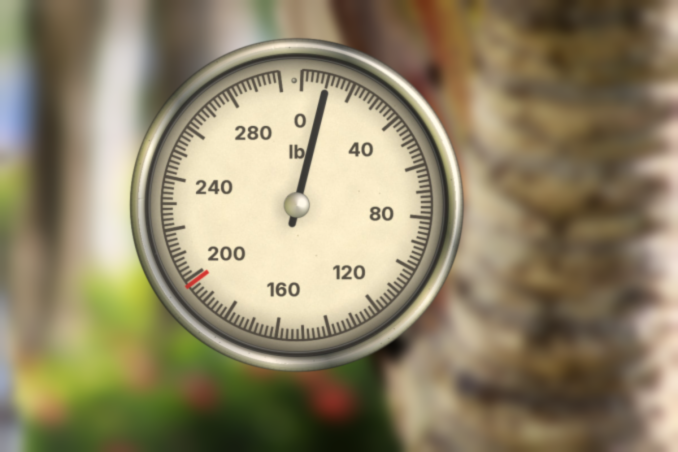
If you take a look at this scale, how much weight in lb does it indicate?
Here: 10 lb
